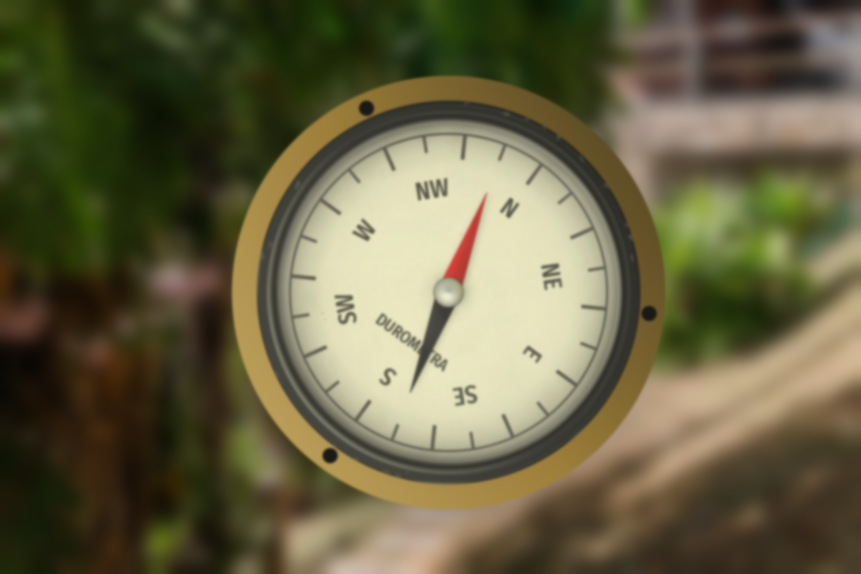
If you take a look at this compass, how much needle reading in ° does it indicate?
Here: 345 °
